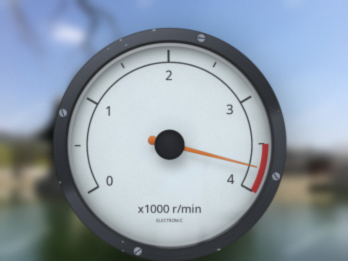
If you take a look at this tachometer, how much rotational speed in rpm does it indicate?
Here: 3750 rpm
